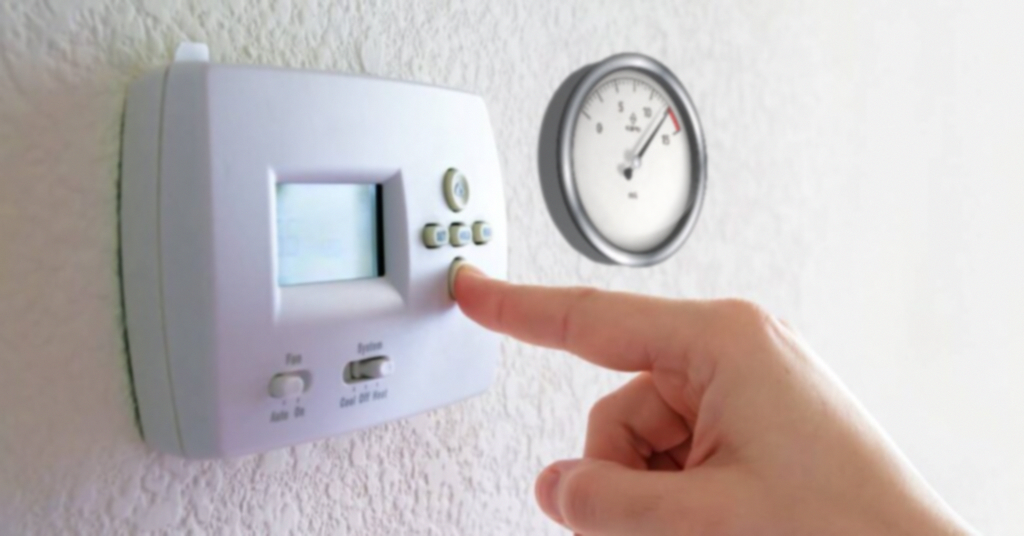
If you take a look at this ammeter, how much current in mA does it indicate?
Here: 12.5 mA
